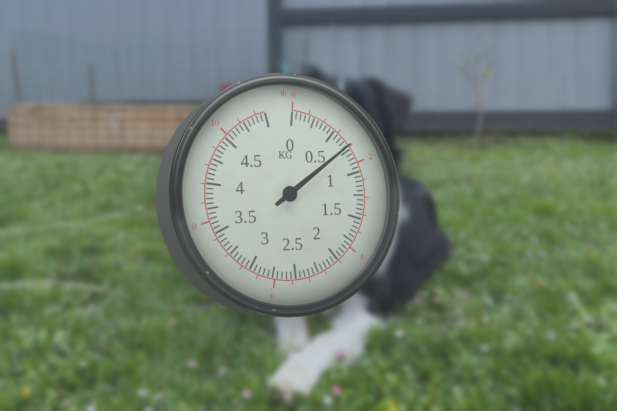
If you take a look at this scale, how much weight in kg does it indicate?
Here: 0.7 kg
